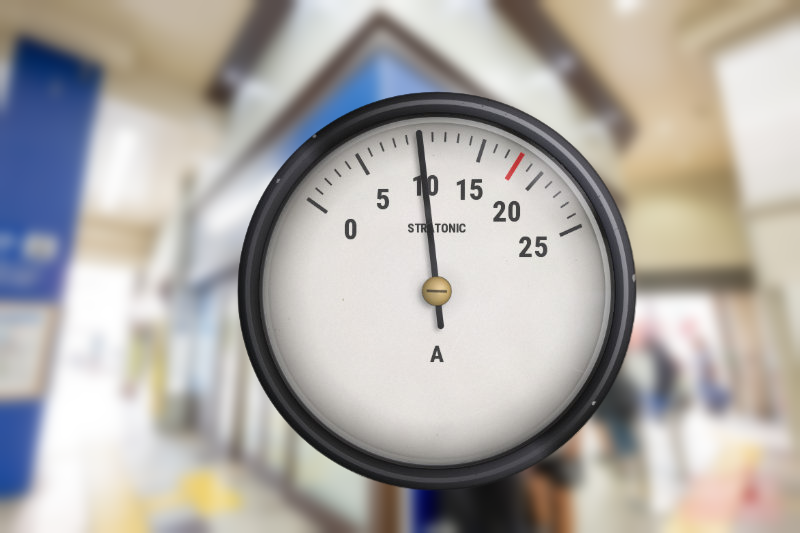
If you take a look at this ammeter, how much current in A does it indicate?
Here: 10 A
